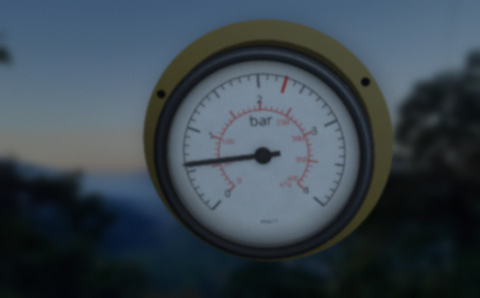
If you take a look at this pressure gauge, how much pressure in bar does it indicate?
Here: 0.6 bar
